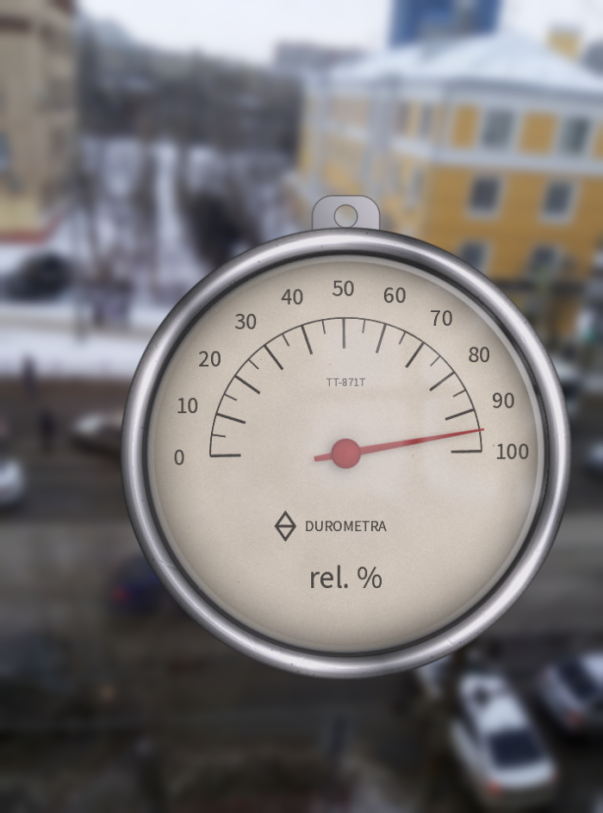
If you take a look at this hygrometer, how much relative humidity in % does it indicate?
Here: 95 %
